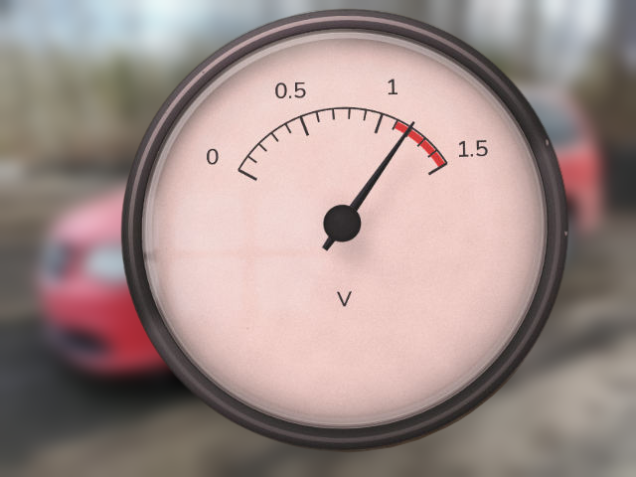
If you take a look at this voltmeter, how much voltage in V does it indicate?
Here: 1.2 V
